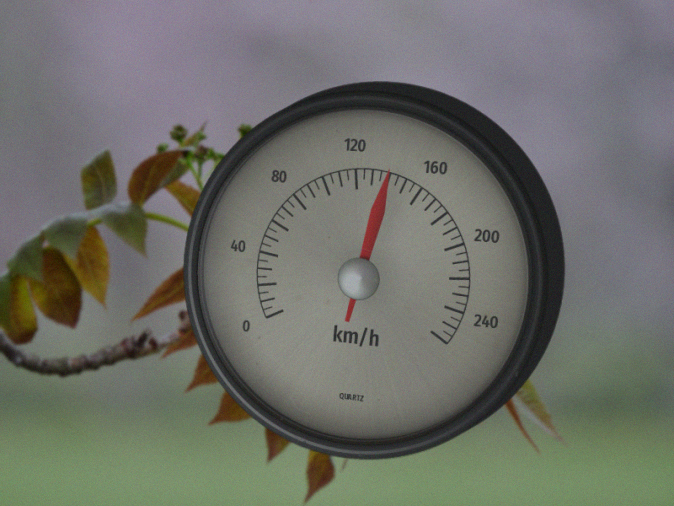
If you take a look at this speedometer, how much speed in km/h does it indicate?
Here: 140 km/h
